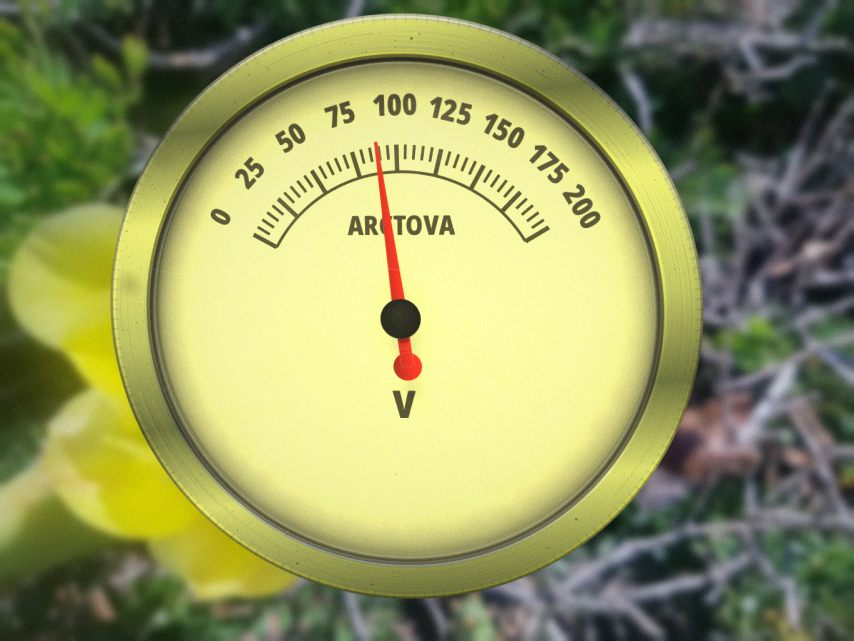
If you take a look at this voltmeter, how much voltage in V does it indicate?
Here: 90 V
